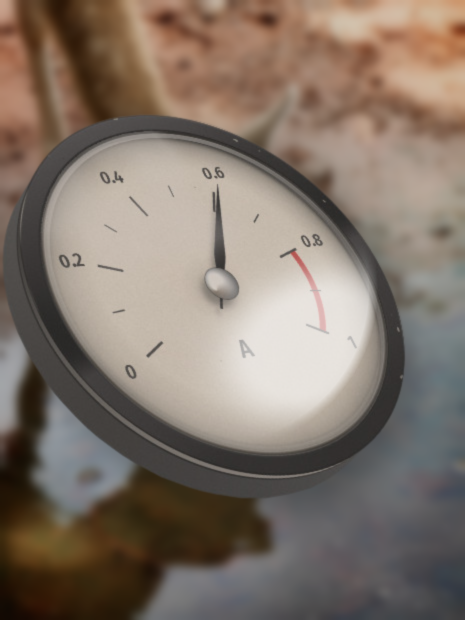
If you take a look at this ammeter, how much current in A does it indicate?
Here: 0.6 A
